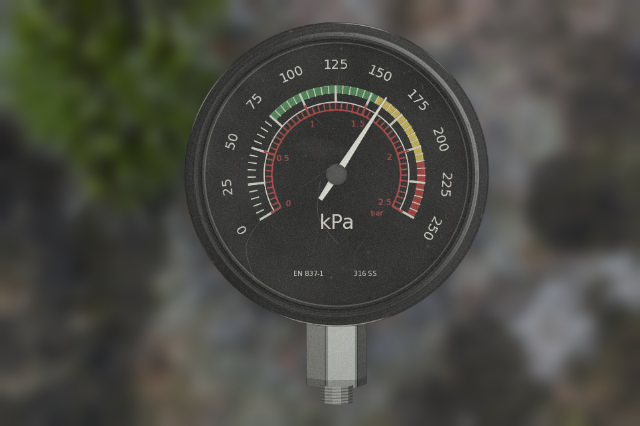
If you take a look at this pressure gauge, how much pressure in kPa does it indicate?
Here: 160 kPa
